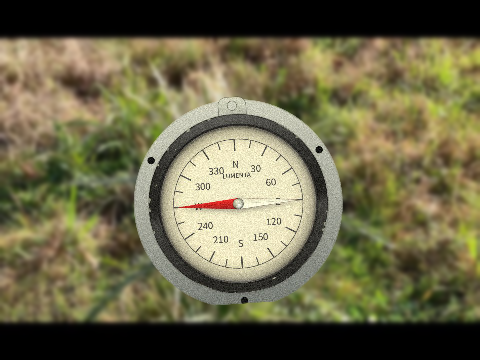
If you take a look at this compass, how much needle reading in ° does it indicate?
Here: 270 °
